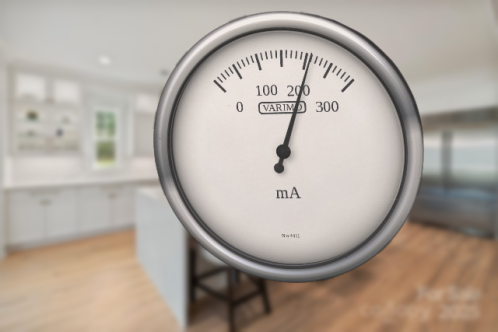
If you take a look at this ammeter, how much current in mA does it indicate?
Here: 210 mA
